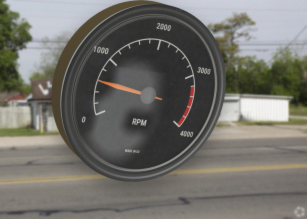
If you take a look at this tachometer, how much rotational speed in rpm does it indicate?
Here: 600 rpm
